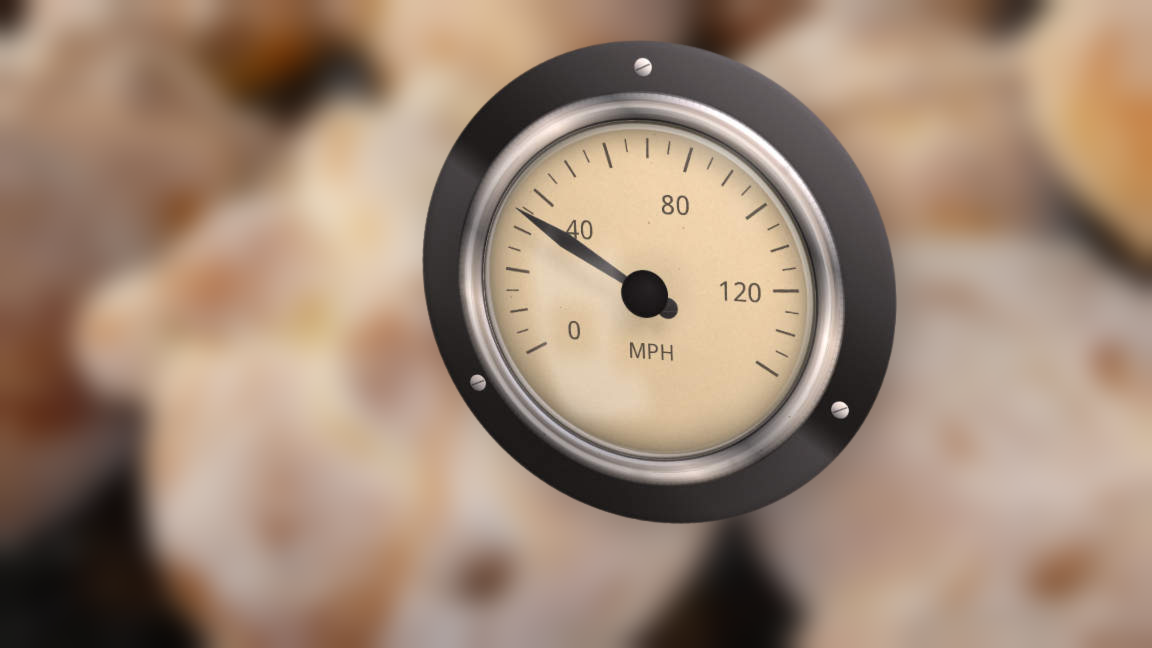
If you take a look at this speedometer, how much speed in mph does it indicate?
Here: 35 mph
